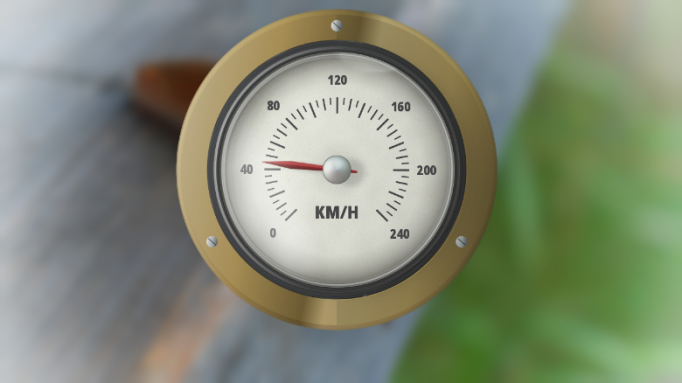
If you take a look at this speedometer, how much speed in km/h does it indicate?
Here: 45 km/h
